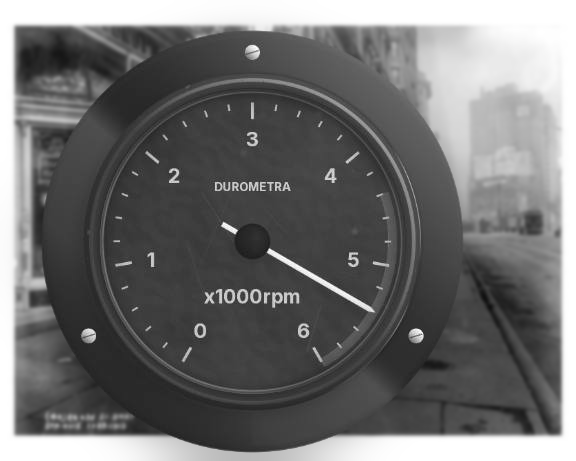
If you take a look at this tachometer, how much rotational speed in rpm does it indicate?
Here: 5400 rpm
